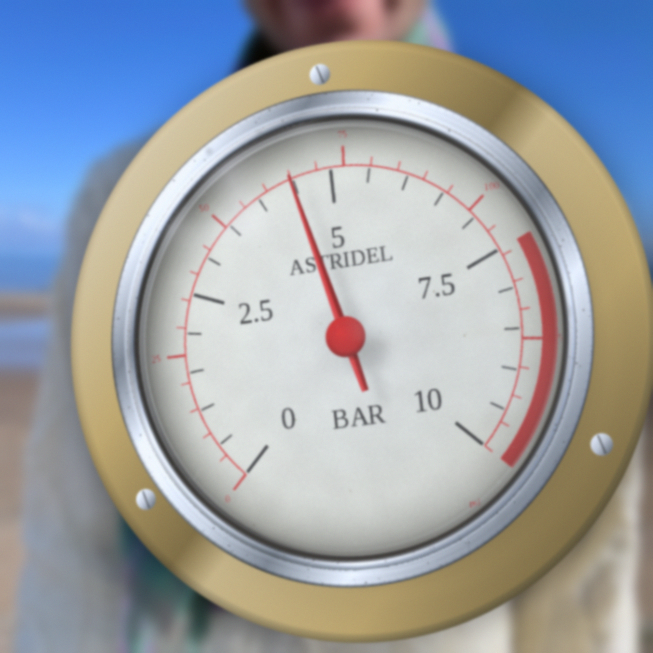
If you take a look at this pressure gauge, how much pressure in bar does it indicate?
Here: 4.5 bar
